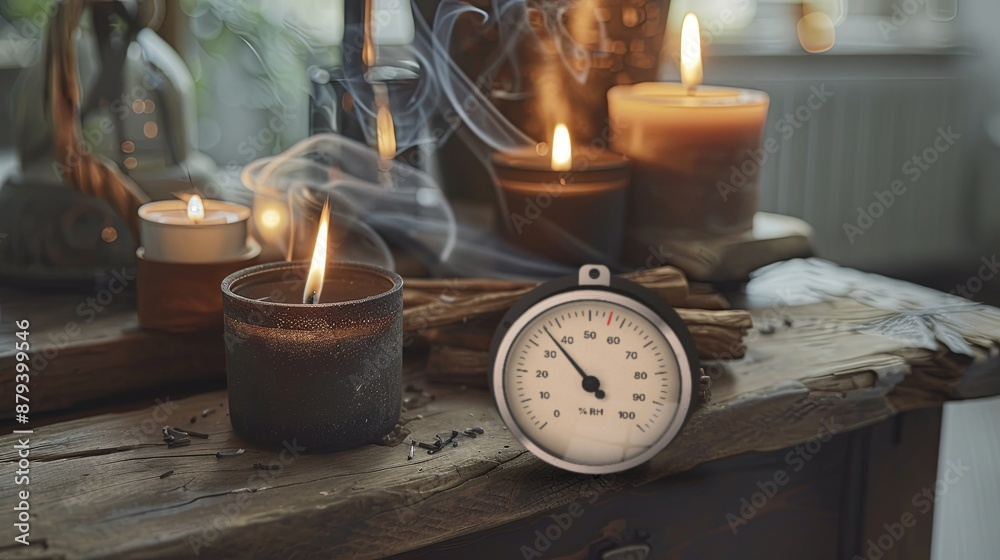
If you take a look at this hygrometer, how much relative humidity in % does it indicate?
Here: 36 %
